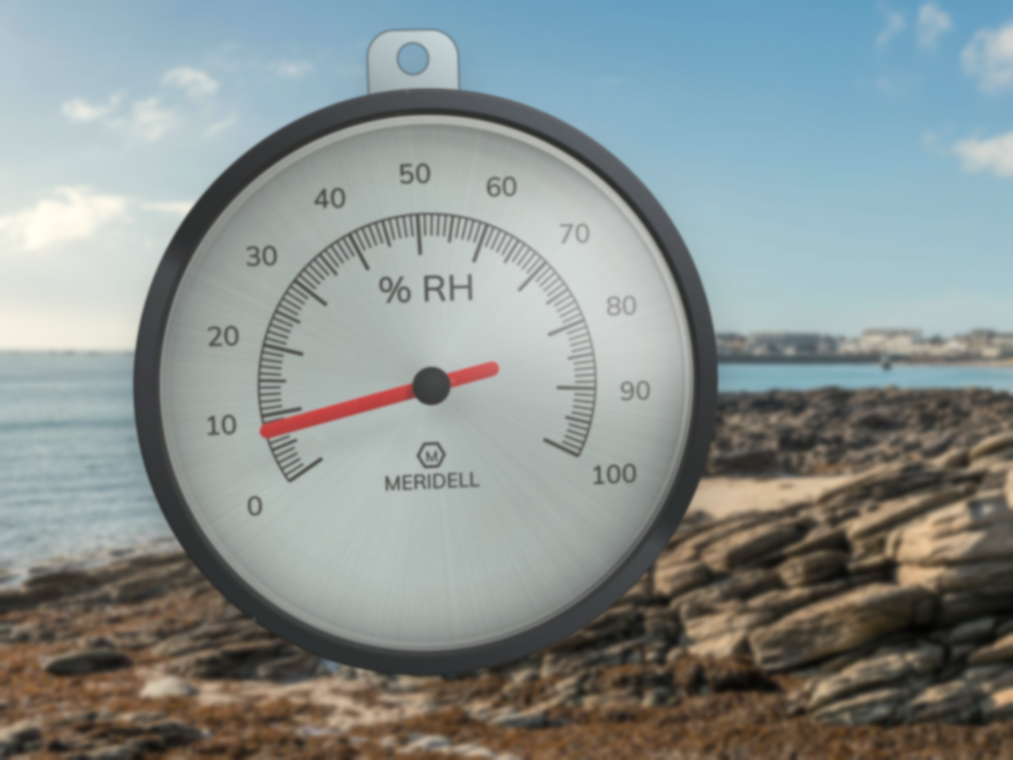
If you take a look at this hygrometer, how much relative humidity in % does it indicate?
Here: 8 %
